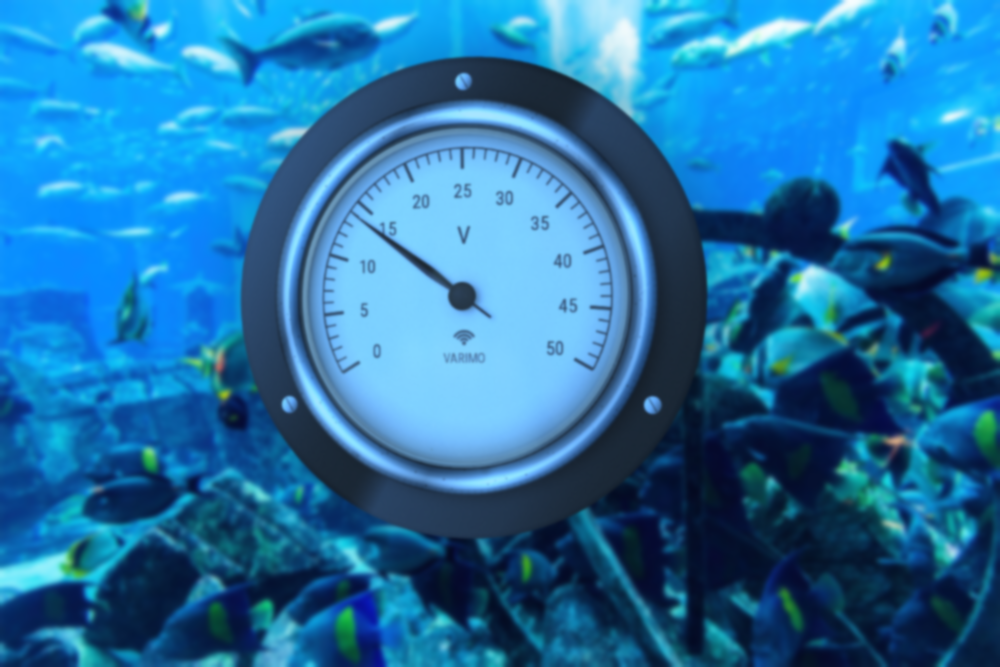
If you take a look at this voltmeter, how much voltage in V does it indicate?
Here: 14 V
